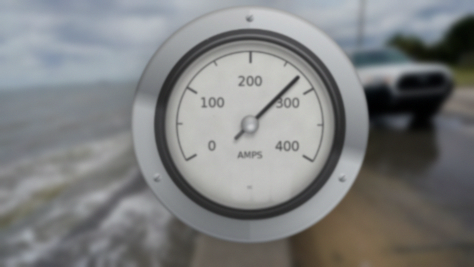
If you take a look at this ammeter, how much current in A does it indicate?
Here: 275 A
